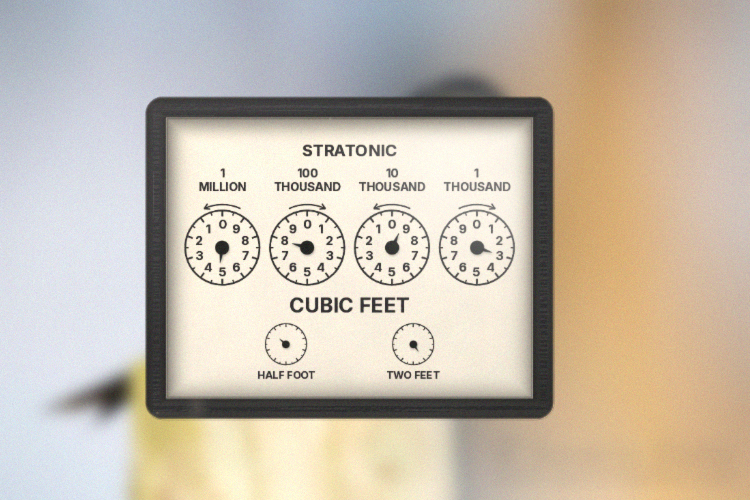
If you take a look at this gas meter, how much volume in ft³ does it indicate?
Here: 479300 ft³
